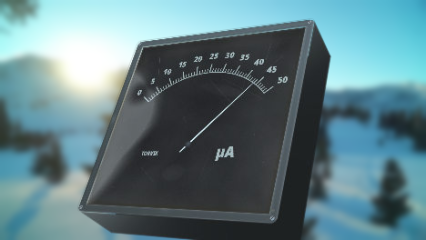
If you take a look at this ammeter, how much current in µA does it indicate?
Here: 45 µA
